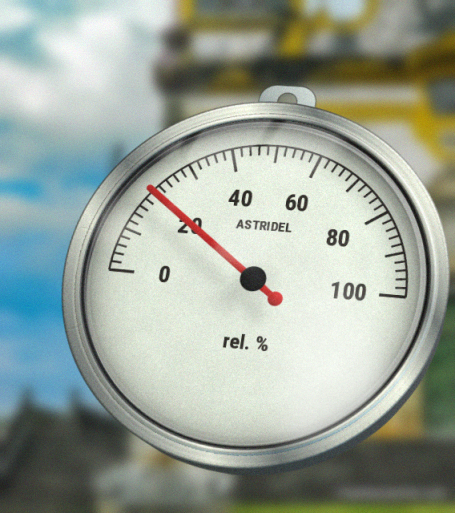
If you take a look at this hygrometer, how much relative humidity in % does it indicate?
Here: 20 %
